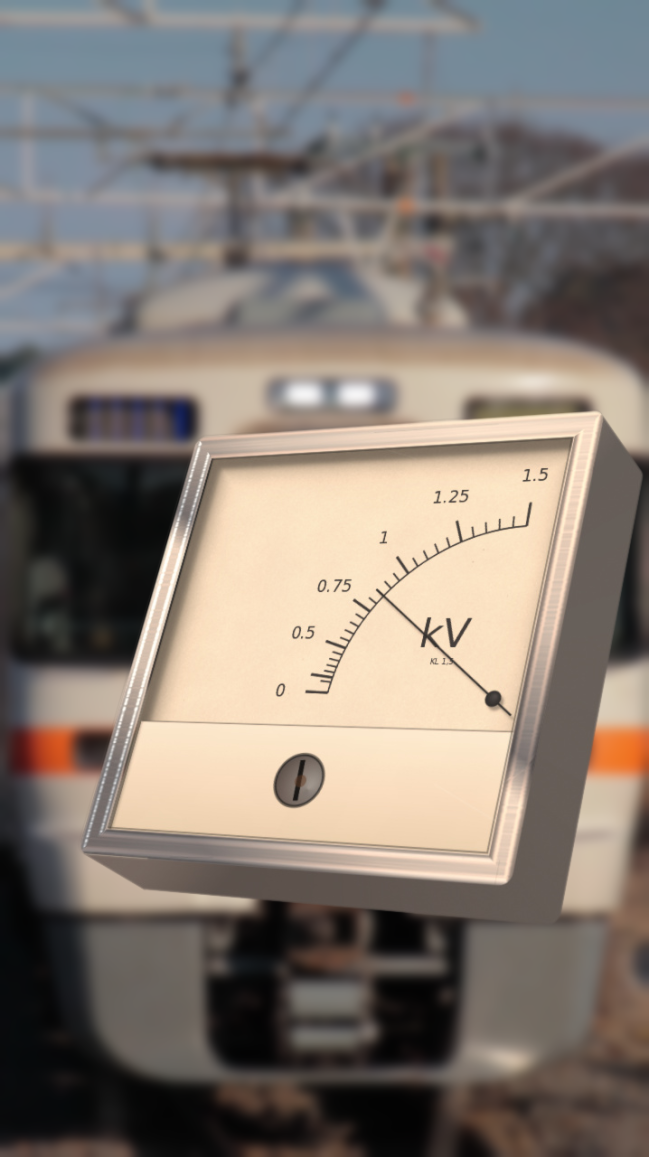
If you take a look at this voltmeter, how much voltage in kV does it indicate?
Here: 0.85 kV
